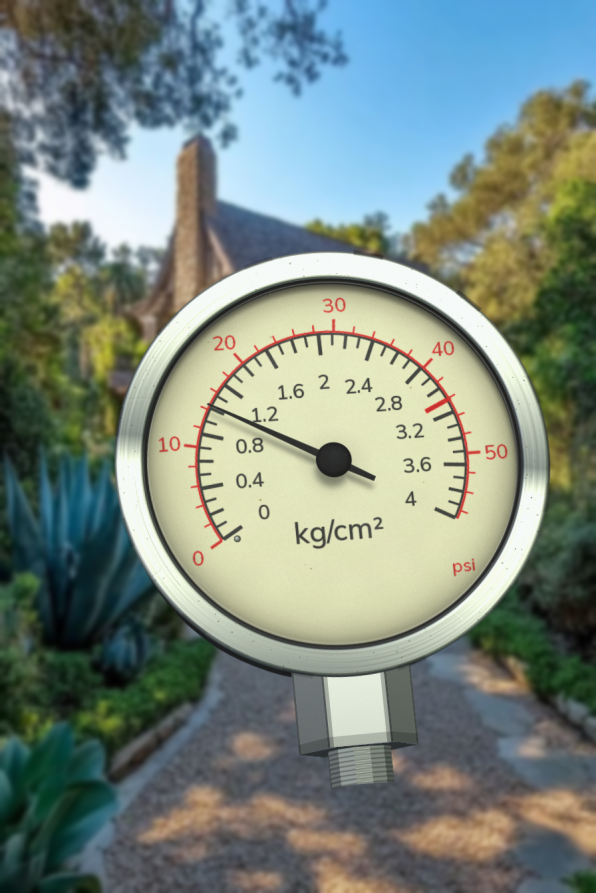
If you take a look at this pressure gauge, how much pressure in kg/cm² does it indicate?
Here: 1 kg/cm²
